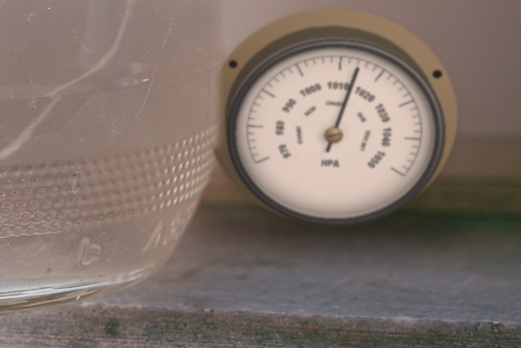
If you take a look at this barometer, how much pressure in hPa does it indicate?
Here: 1014 hPa
